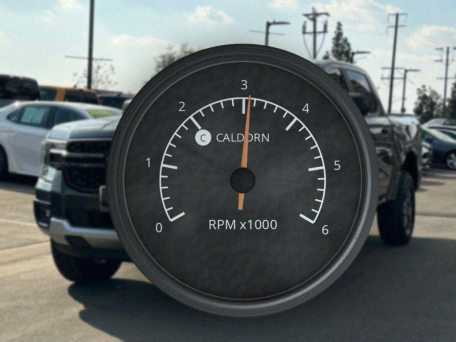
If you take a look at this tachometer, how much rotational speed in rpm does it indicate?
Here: 3100 rpm
